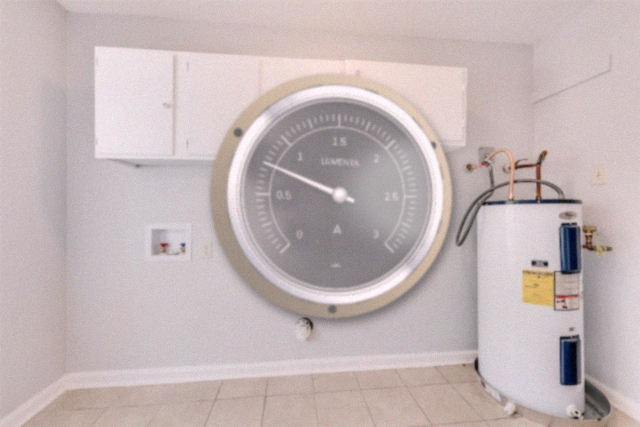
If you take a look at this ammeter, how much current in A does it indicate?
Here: 0.75 A
